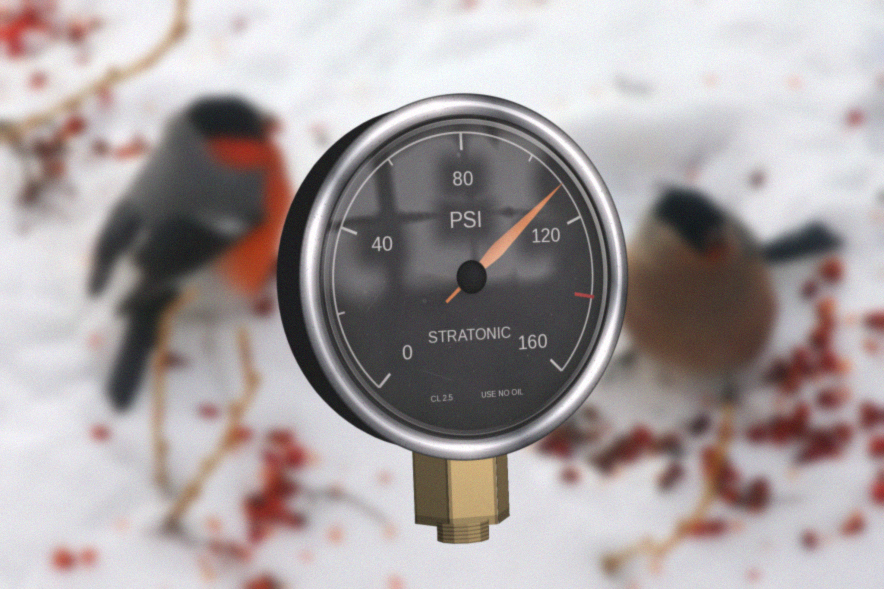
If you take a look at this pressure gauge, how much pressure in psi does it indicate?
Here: 110 psi
